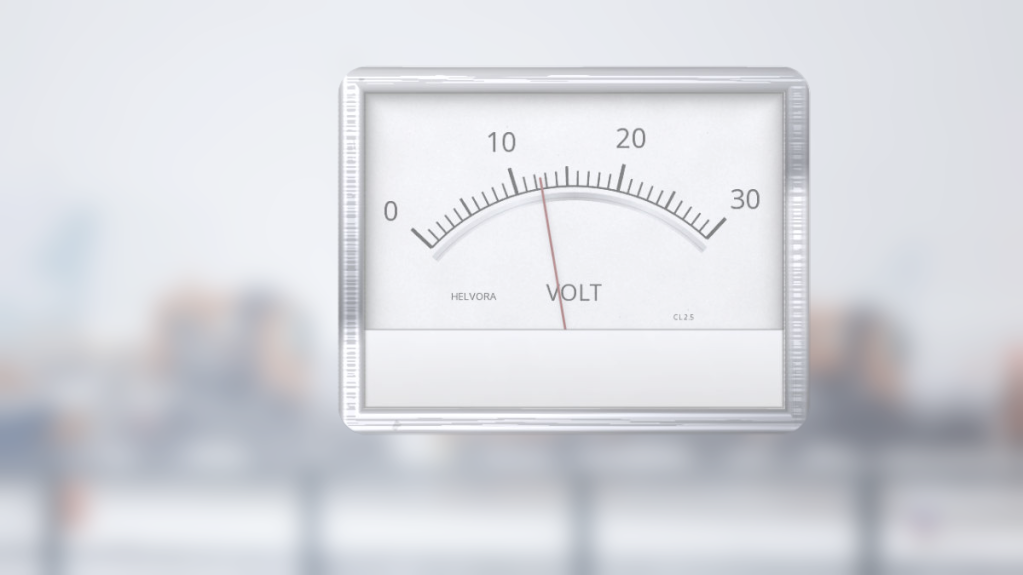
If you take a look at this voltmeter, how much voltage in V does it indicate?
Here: 12.5 V
